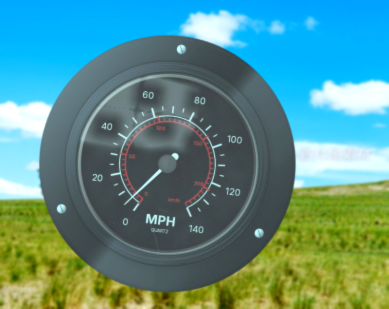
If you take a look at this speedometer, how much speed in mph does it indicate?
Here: 5 mph
